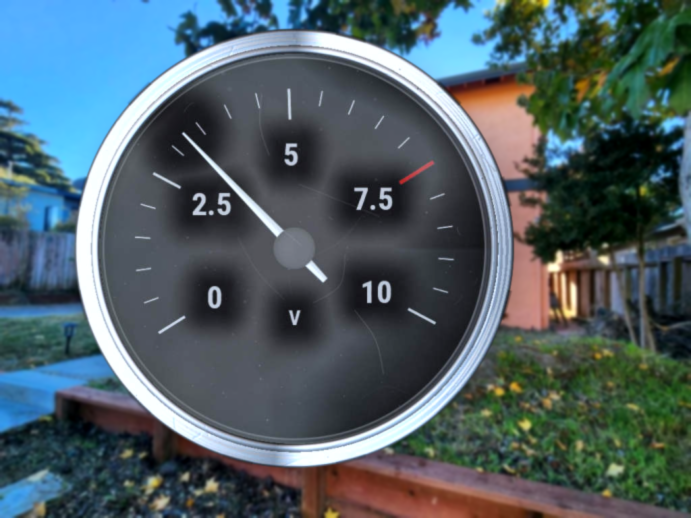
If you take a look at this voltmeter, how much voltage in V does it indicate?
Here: 3.25 V
